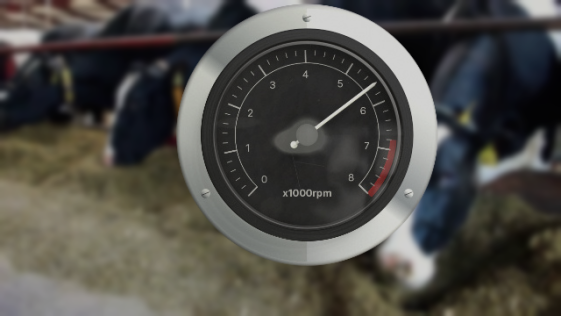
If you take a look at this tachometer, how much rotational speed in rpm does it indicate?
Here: 5600 rpm
